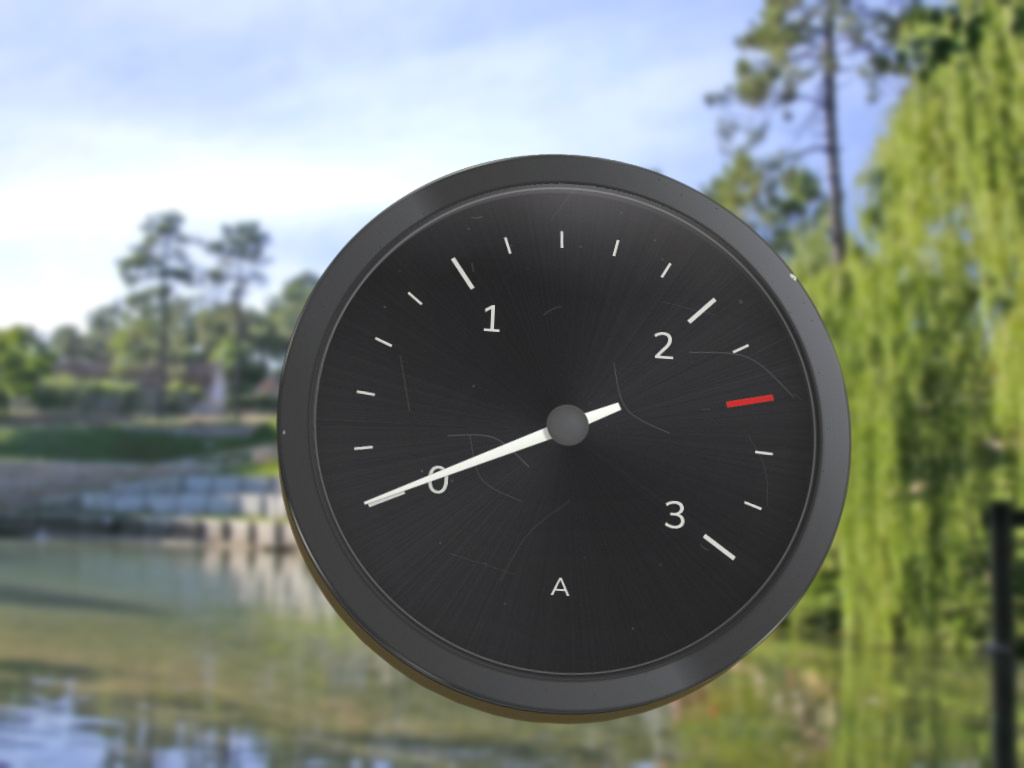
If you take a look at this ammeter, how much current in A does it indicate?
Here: 0 A
